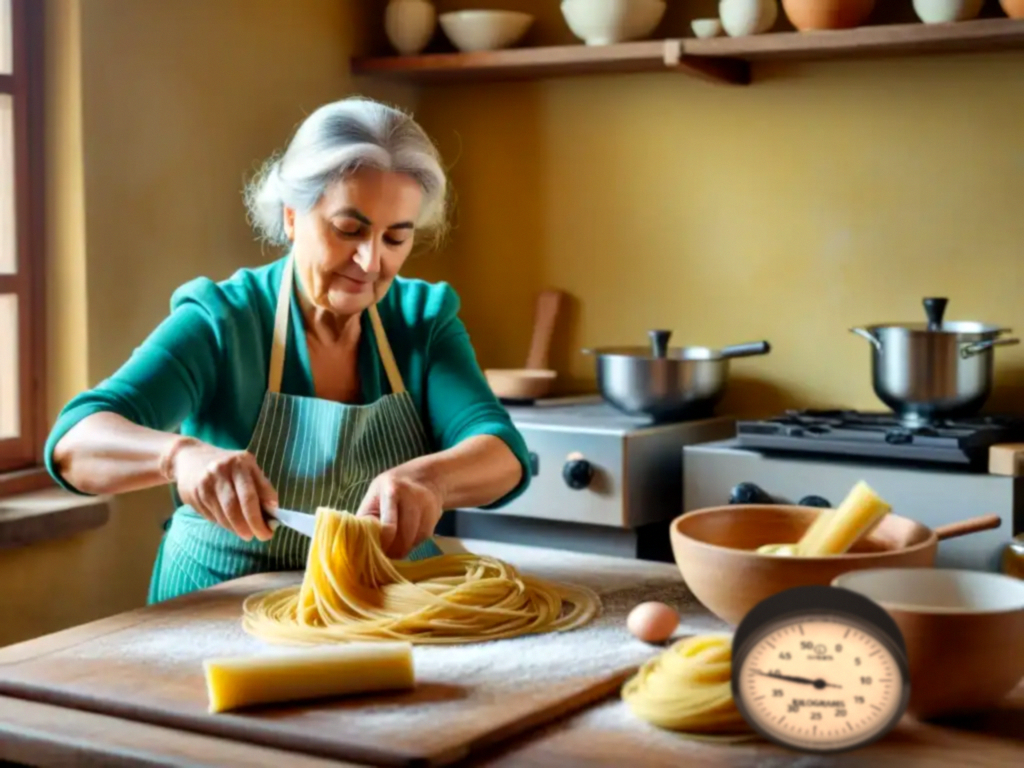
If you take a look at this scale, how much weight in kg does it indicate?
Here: 40 kg
